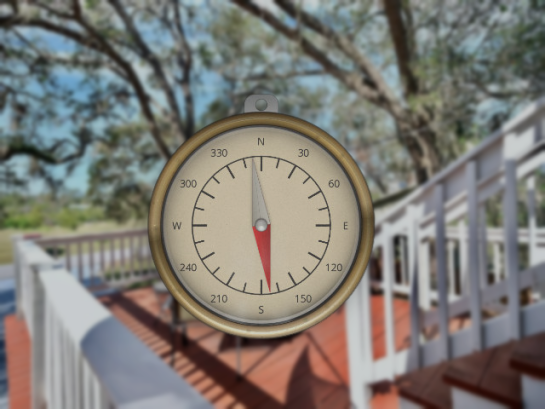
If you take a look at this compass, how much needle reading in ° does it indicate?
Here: 172.5 °
